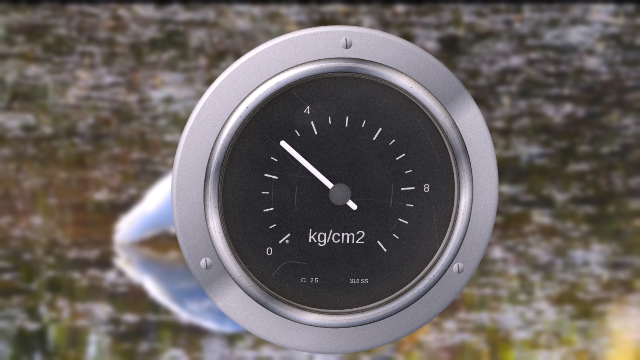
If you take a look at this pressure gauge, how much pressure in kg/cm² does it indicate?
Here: 3 kg/cm²
